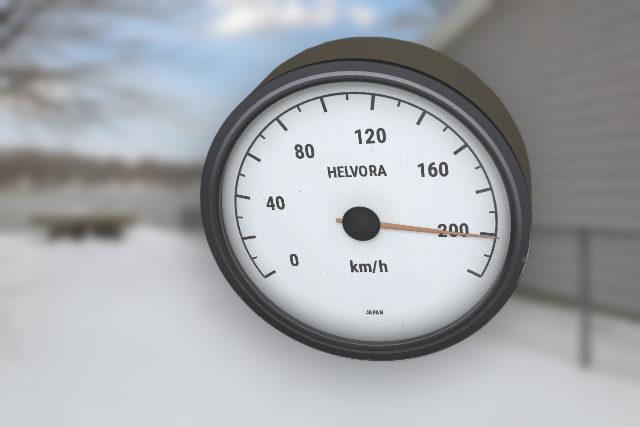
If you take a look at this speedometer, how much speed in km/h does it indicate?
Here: 200 km/h
